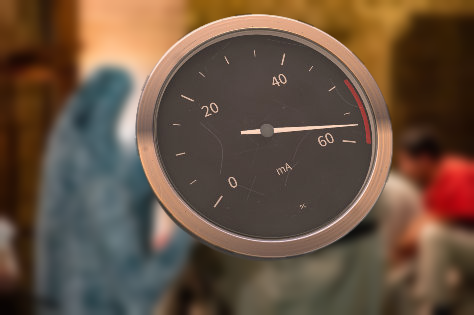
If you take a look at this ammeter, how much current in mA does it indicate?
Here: 57.5 mA
